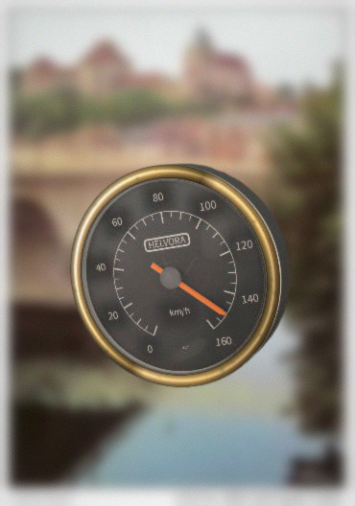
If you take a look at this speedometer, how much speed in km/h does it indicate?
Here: 150 km/h
